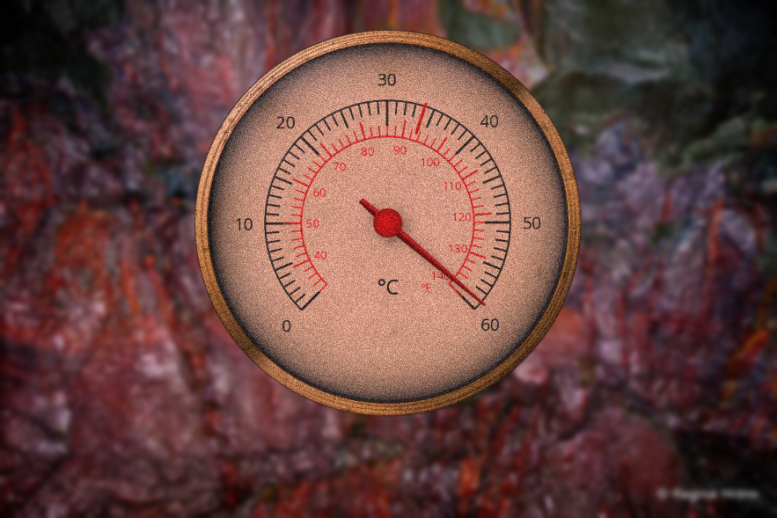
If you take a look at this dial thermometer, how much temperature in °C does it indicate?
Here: 59 °C
